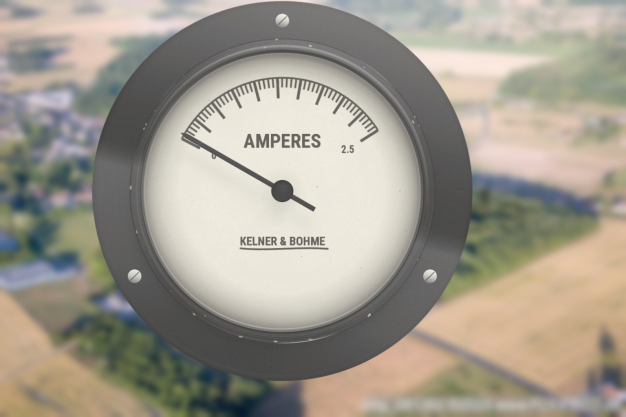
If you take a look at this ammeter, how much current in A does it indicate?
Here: 0.05 A
